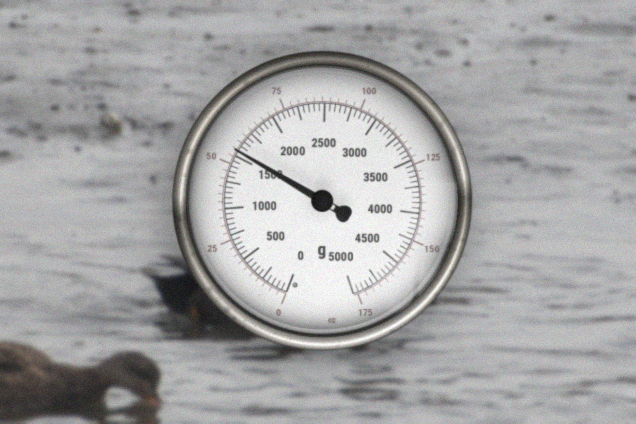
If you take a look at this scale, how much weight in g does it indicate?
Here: 1550 g
